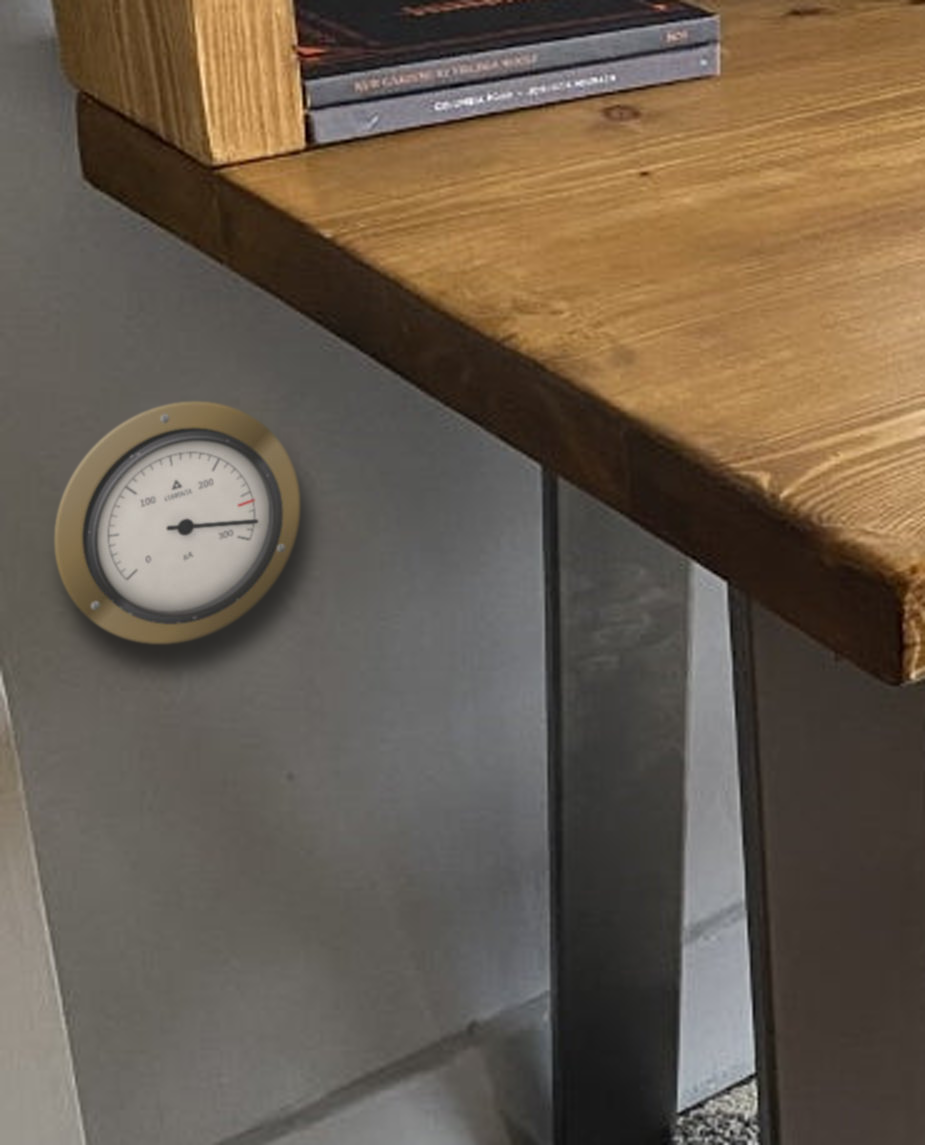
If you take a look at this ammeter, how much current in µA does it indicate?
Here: 280 µA
